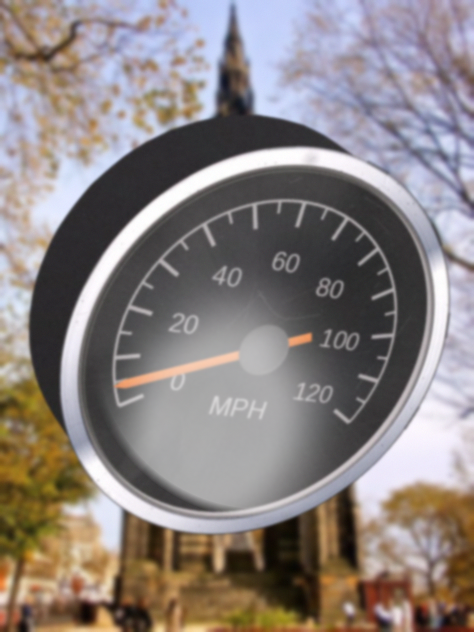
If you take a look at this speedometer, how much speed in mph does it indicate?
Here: 5 mph
